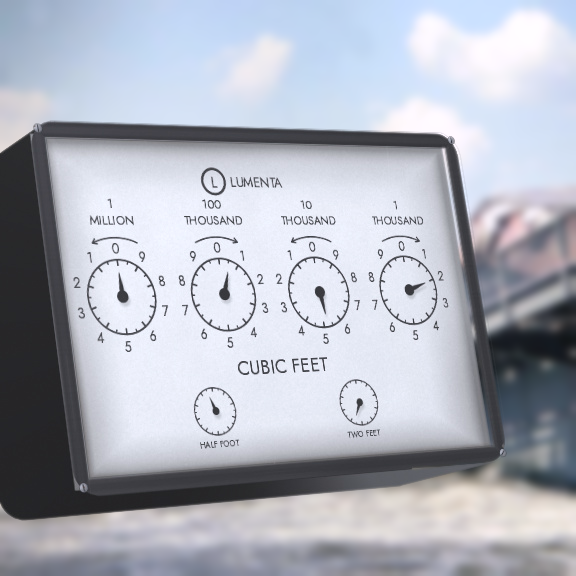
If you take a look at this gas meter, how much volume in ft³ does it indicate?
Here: 5200 ft³
